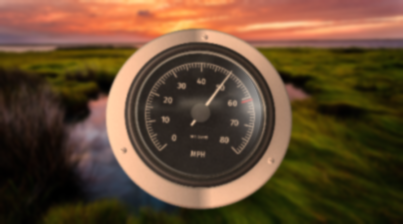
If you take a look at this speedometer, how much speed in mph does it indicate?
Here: 50 mph
